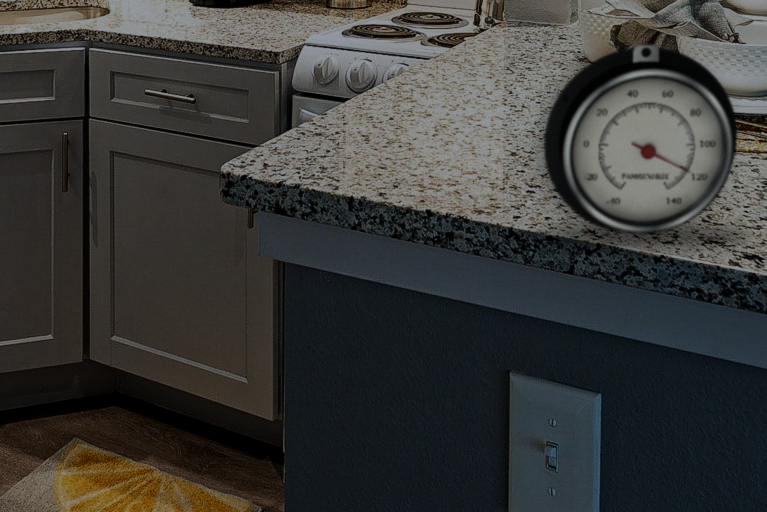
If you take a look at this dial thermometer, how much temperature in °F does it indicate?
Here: 120 °F
